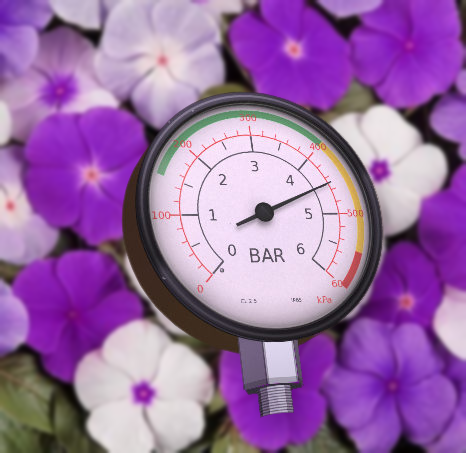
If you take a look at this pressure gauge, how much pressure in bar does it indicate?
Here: 4.5 bar
